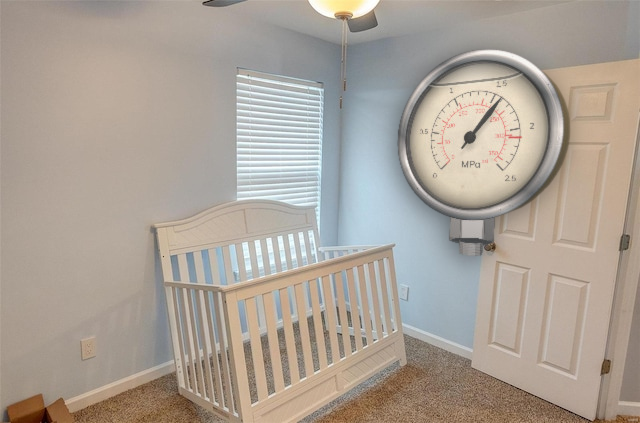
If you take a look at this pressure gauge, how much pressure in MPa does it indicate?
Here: 1.6 MPa
